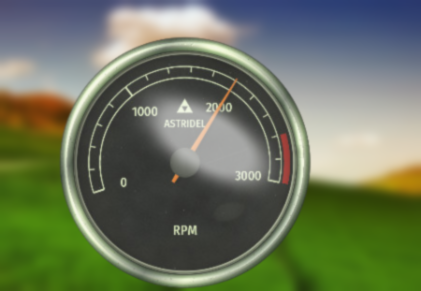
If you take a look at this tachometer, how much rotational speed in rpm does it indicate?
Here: 2000 rpm
